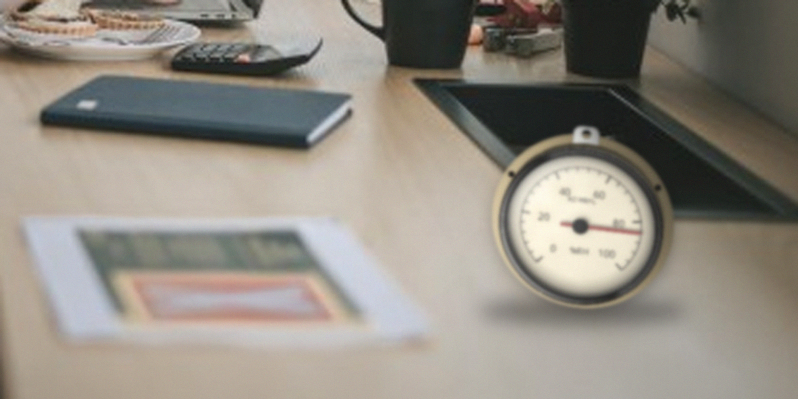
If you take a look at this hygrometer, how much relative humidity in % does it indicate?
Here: 84 %
